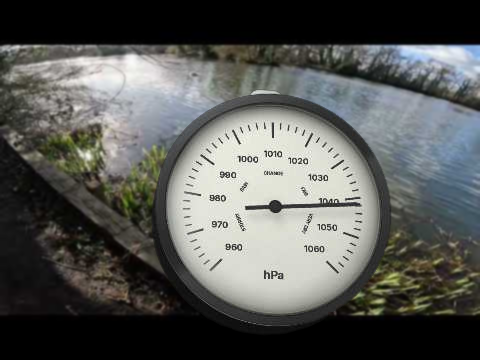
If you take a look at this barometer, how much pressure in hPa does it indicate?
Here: 1042 hPa
